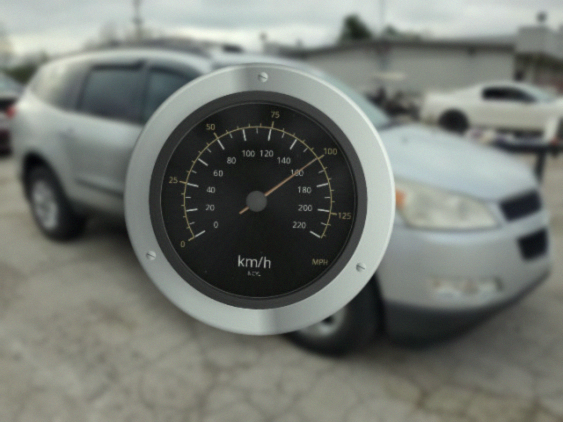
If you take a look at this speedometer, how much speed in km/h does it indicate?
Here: 160 km/h
